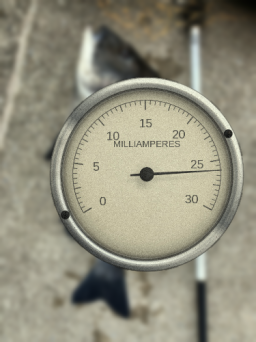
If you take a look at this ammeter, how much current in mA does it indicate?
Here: 26 mA
